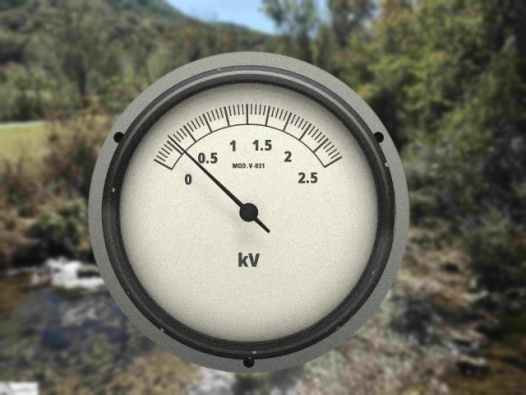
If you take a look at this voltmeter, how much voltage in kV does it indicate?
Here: 0.3 kV
